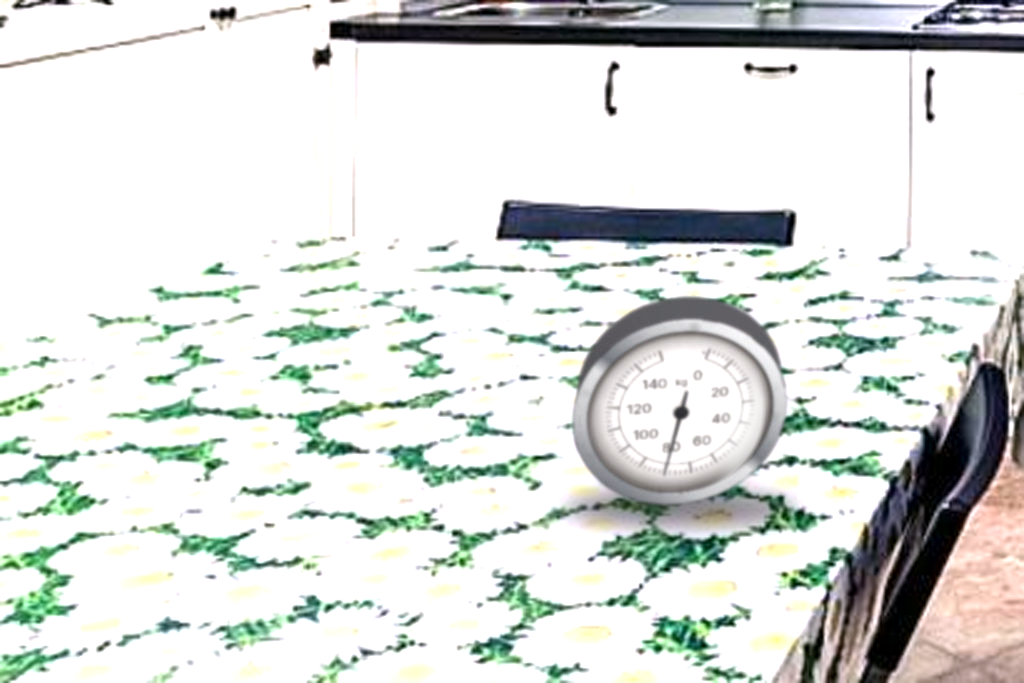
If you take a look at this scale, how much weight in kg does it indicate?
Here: 80 kg
